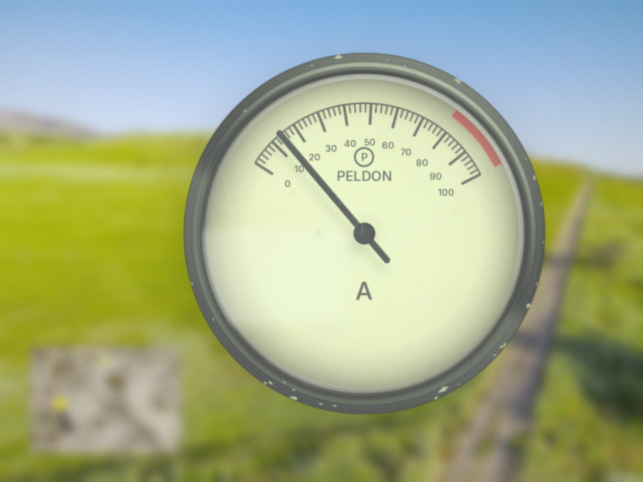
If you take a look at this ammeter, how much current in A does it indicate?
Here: 14 A
